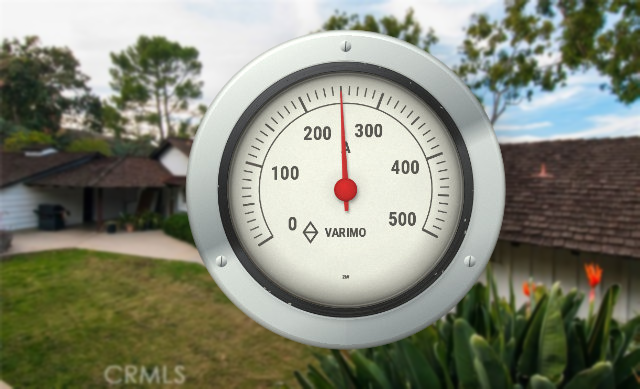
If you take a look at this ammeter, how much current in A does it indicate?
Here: 250 A
